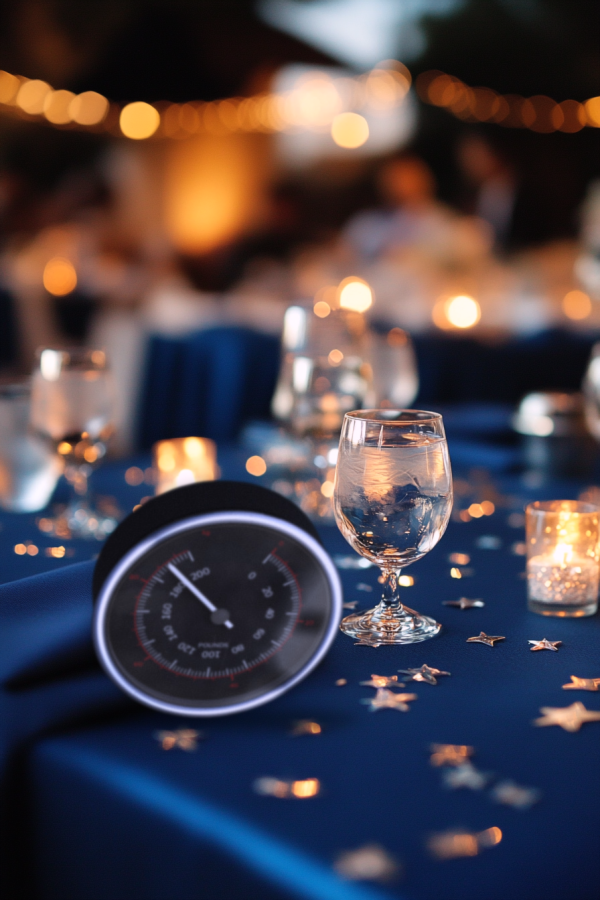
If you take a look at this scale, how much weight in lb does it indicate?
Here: 190 lb
